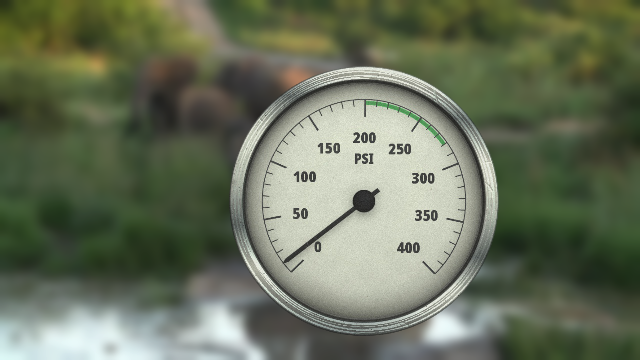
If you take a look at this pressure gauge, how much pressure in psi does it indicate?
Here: 10 psi
